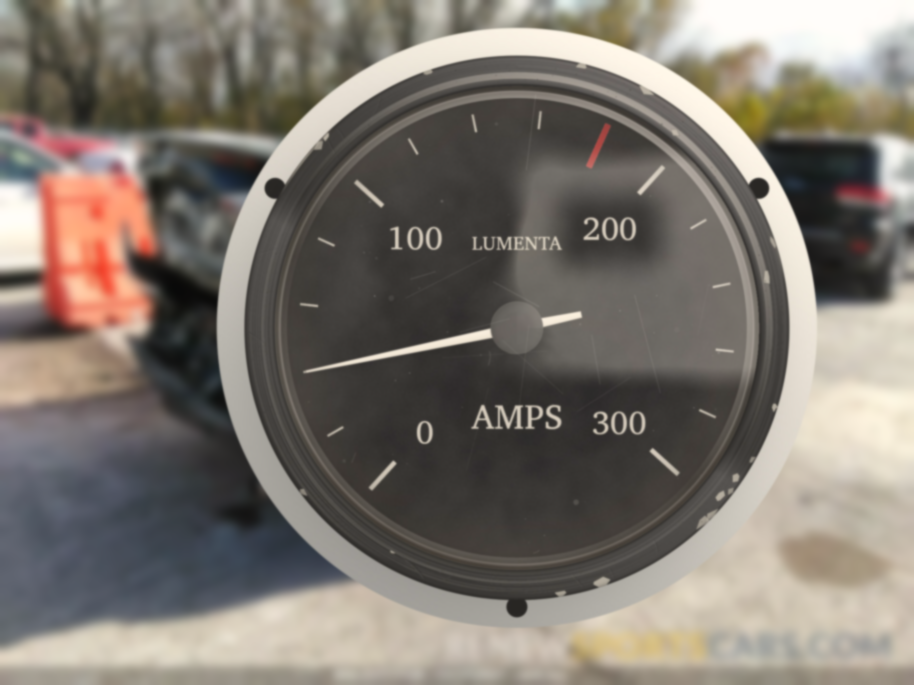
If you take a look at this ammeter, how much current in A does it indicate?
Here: 40 A
